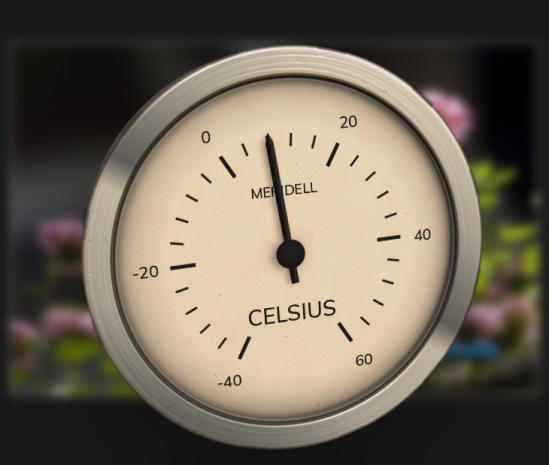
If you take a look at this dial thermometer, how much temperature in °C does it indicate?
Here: 8 °C
